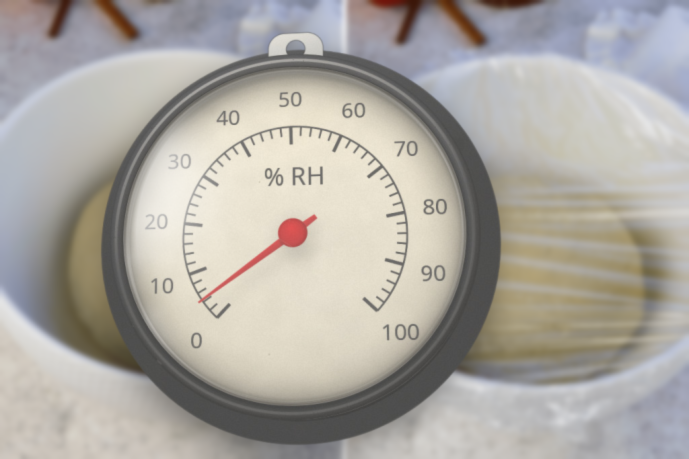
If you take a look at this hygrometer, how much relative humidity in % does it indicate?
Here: 4 %
